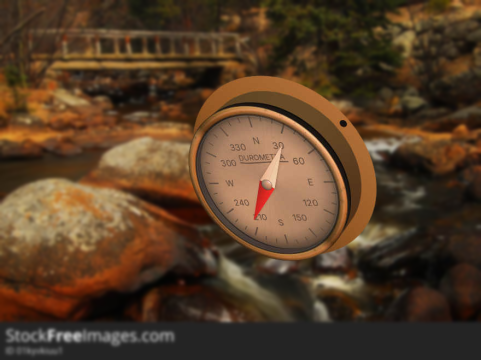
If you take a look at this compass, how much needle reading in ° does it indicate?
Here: 215 °
